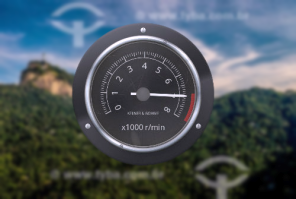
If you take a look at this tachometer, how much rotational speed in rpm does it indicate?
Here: 7000 rpm
